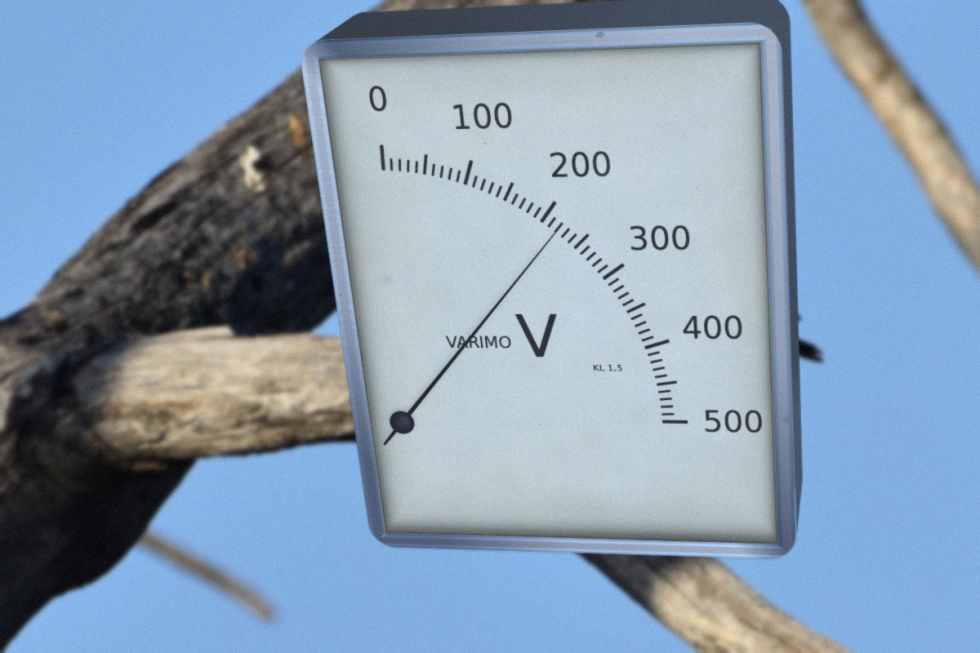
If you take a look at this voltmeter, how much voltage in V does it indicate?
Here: 220 V
